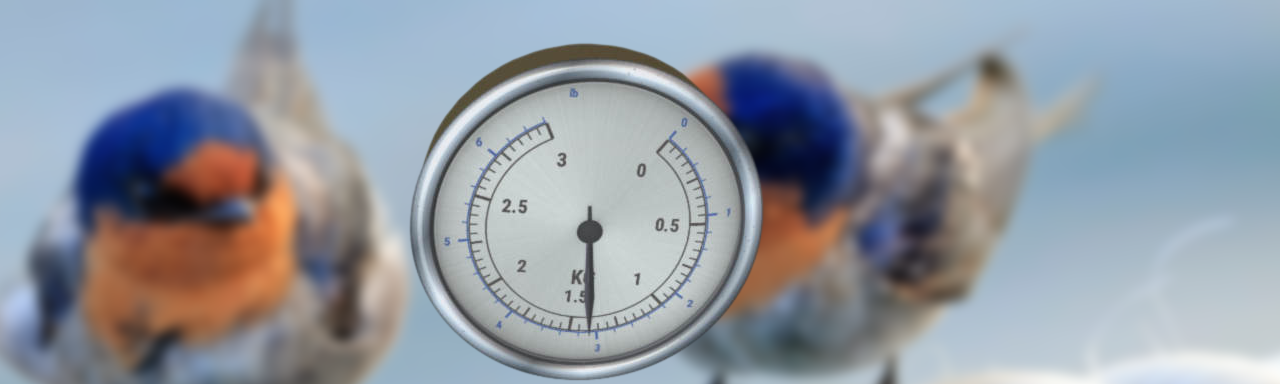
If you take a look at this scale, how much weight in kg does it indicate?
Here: 1.4 kg
